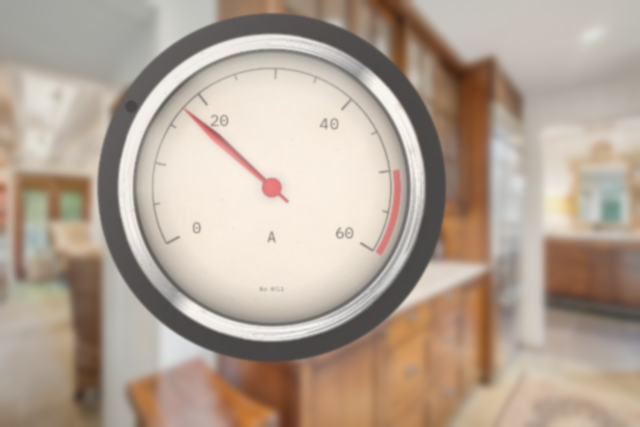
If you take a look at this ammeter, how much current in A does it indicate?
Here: 17.5 A
